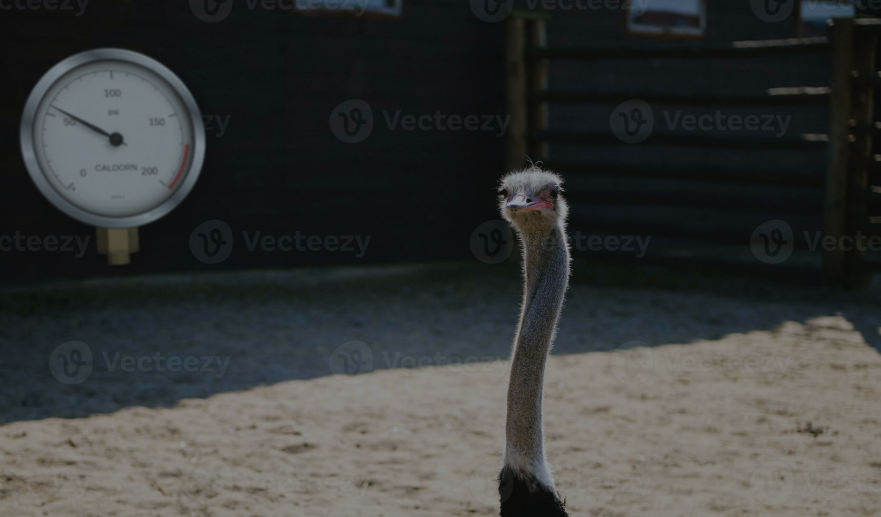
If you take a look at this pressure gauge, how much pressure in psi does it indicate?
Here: 55 psi
